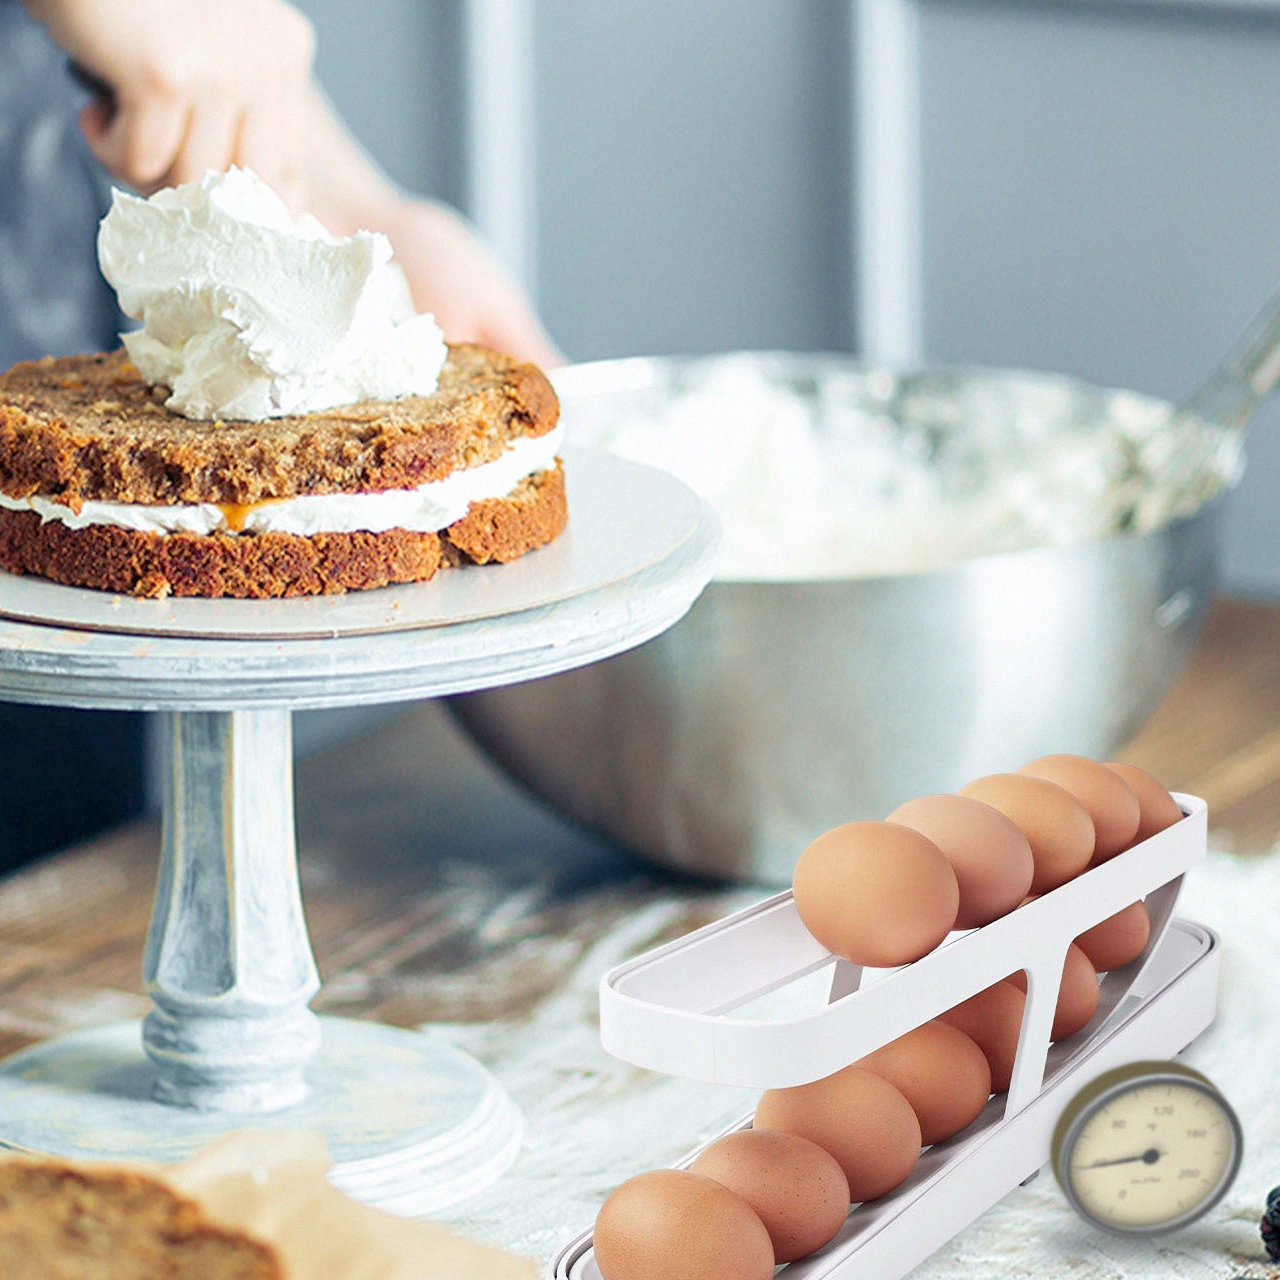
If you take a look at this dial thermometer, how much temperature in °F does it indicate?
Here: 40 °F
